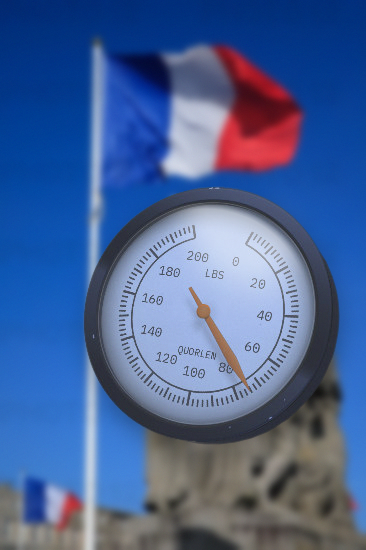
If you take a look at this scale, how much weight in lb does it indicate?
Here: 74 lb
